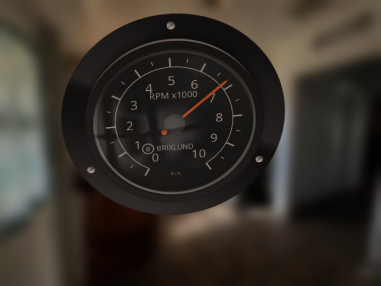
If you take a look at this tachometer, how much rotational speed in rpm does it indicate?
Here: 6750 rpm
